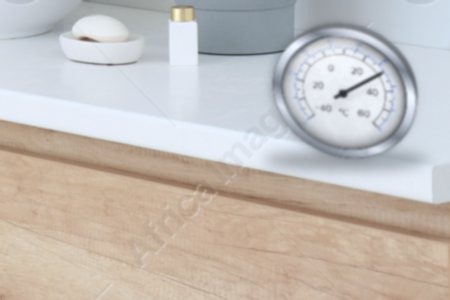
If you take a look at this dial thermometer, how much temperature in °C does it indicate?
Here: 30 °C
